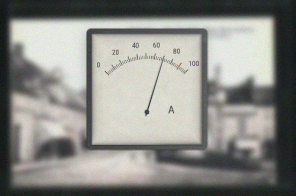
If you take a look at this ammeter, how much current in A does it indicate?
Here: 70 A
